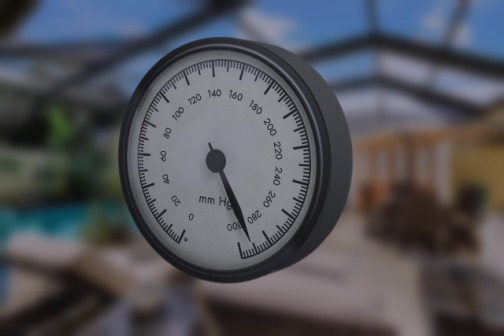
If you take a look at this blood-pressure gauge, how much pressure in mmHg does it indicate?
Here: 290 mmHg
